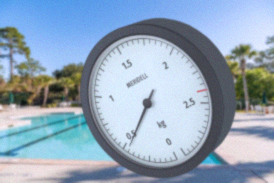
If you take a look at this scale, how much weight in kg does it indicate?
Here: 0.45 kg
